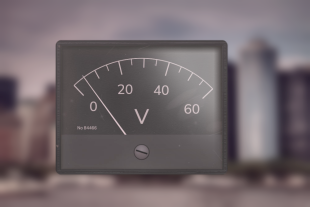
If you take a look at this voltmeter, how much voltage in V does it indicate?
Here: 5 V
